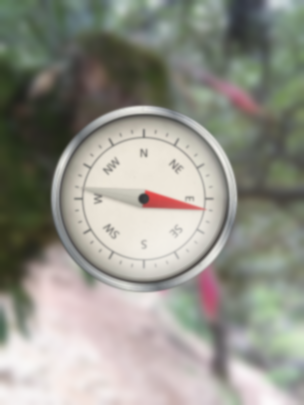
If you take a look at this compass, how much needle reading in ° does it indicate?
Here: 100 °
